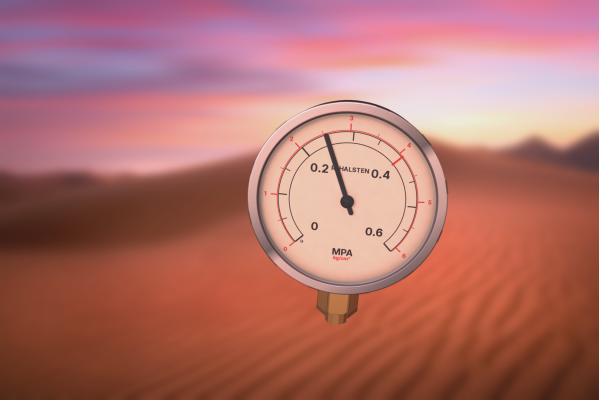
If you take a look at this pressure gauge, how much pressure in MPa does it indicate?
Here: 0.25 MPa
